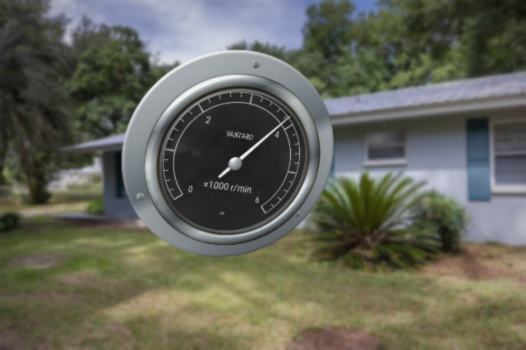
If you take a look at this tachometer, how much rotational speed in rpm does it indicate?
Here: 3800 rpm
